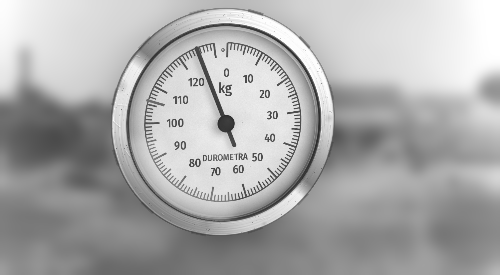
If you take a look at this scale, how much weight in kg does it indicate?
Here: 125 kg
